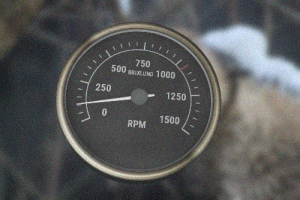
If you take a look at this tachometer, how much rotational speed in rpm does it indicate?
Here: 100 rpm
